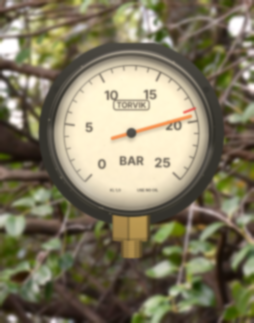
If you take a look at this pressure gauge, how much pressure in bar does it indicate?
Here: 19.5 bar
